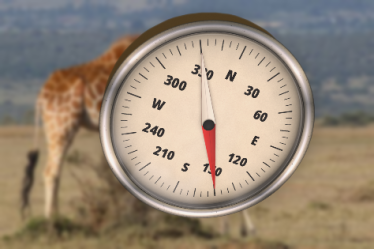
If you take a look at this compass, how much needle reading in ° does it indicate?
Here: 150 °
